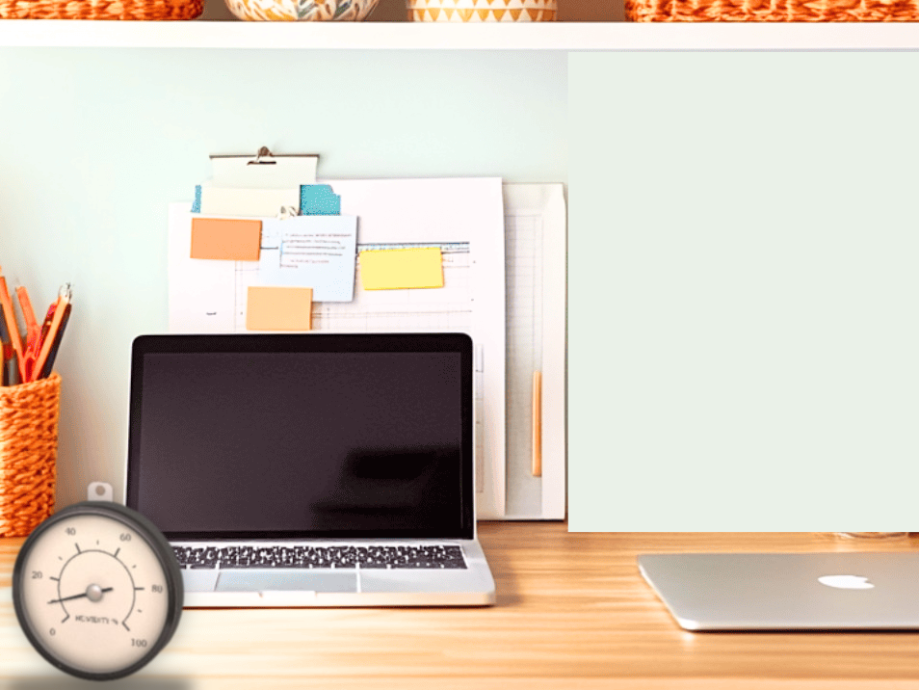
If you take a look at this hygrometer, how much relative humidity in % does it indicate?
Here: 10 %
